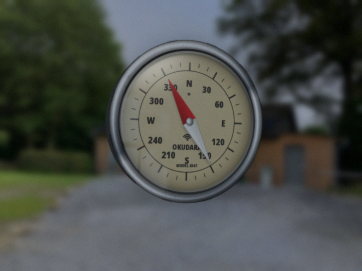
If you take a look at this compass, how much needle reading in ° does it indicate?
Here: 330 °
